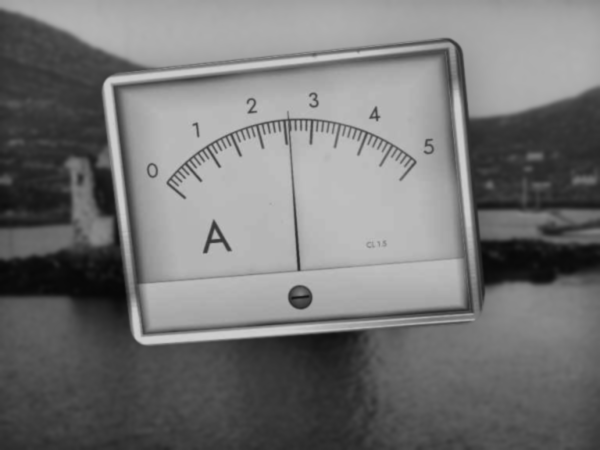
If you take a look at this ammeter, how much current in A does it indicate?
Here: 2.6 A
